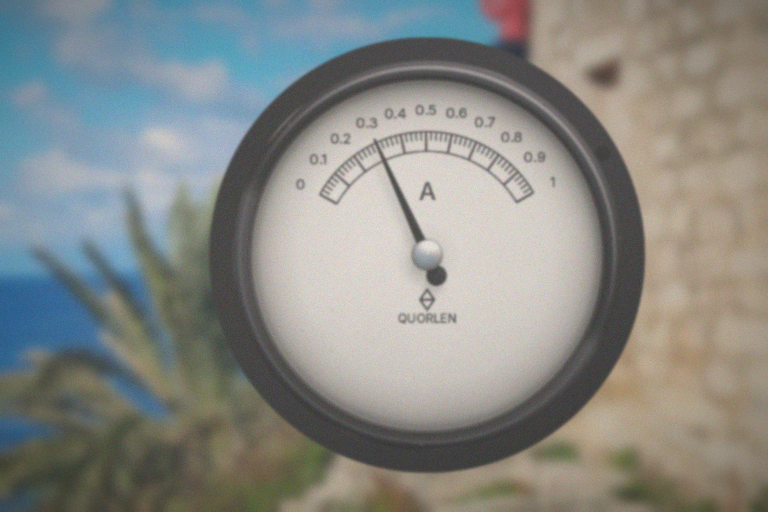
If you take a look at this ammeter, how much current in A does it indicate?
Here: 0.3 A
